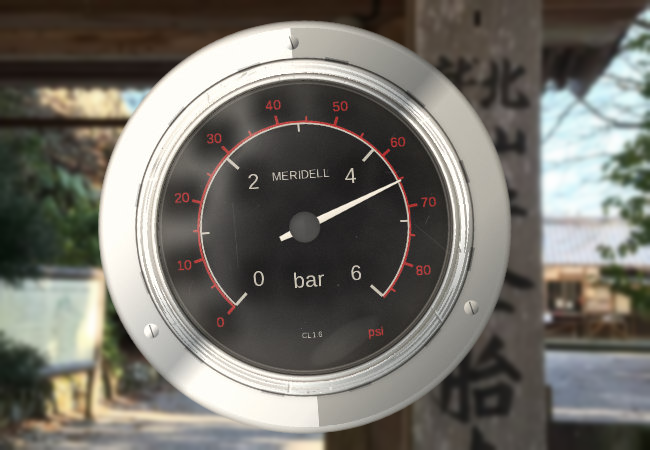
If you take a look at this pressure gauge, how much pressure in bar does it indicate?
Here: 4.5 bar
